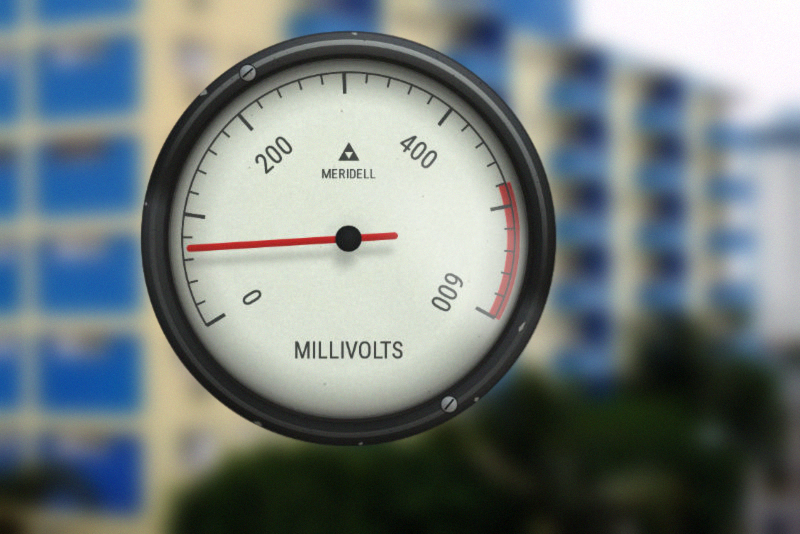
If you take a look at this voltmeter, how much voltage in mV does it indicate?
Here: 70 mV
